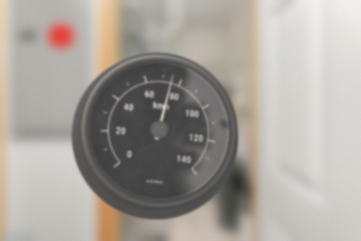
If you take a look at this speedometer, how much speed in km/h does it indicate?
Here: 75 km/h
